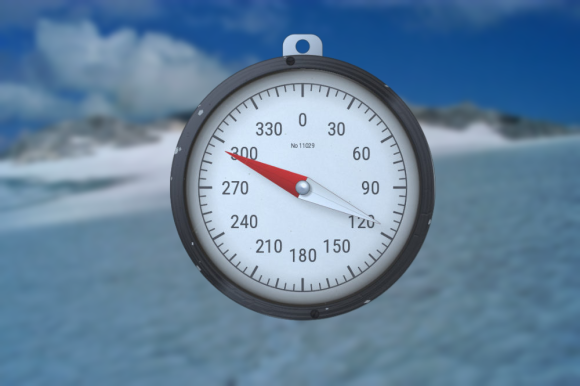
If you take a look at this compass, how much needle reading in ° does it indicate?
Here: 295 °
